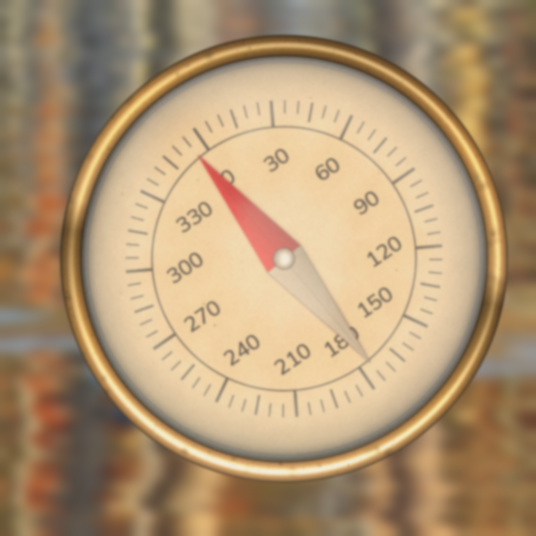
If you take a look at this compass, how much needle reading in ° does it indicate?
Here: 355 °
